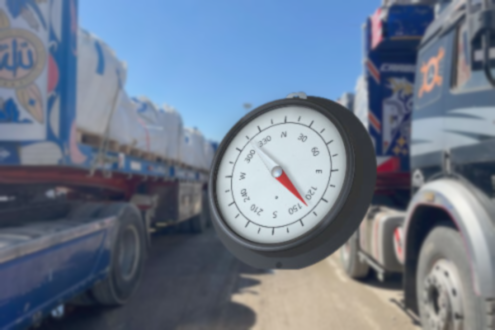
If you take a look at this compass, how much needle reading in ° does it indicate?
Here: 135 °
